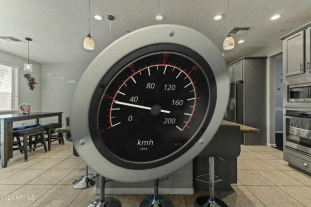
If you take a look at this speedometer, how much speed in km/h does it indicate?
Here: 30 km/h
